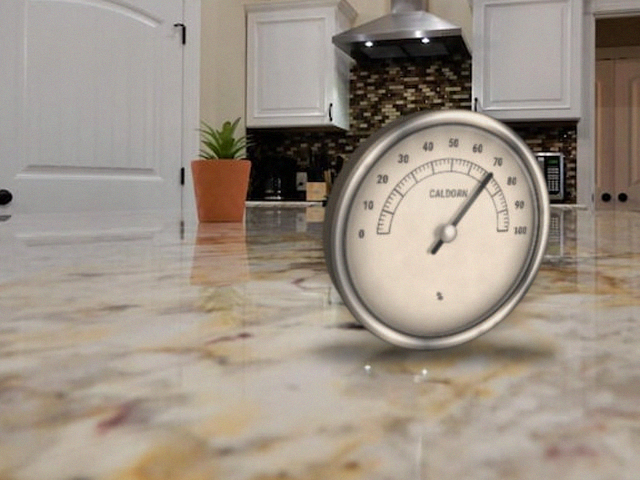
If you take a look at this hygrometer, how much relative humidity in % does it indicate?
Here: 70 %
